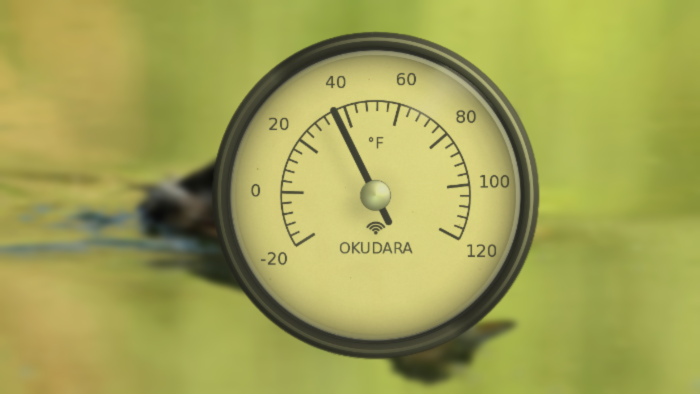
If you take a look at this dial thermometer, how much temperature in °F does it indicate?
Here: 36 °F
